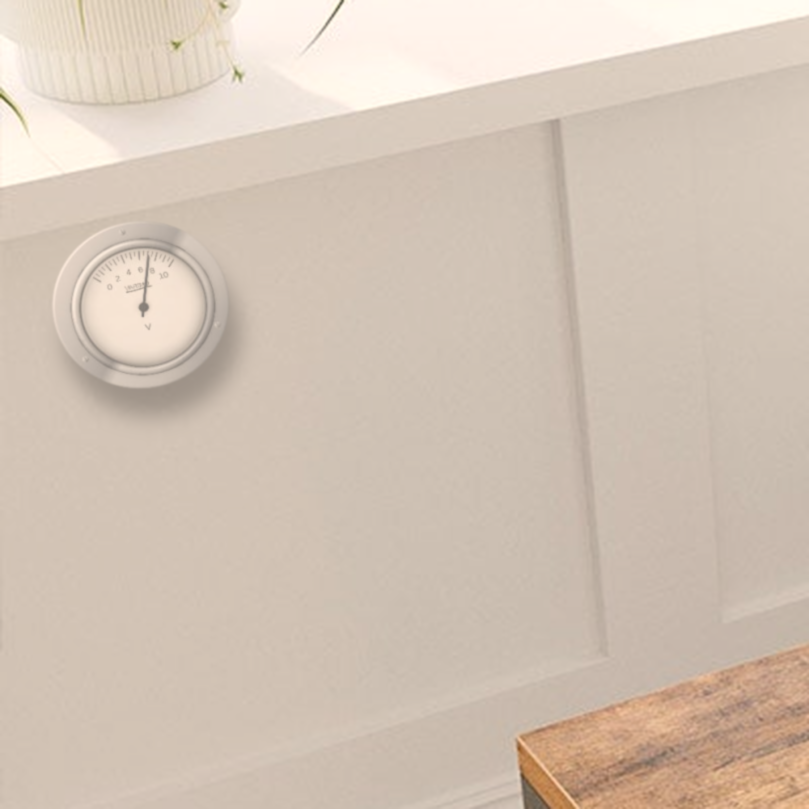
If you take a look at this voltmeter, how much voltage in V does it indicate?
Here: 7 V
